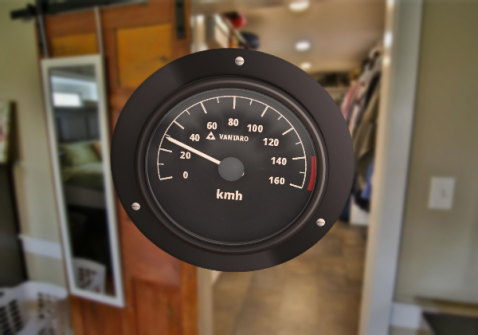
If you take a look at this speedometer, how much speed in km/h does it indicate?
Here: 30 km/h
